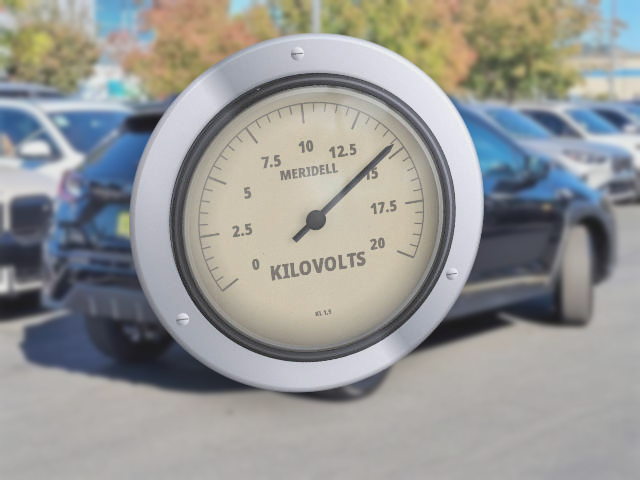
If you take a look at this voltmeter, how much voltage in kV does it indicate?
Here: 14.5 kV
